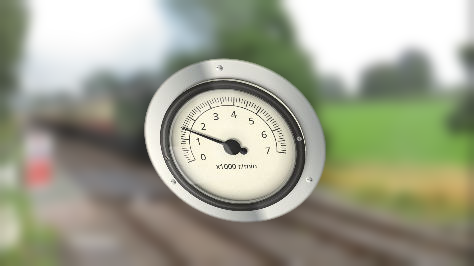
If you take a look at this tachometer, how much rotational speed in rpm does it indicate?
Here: 1500 rpm
